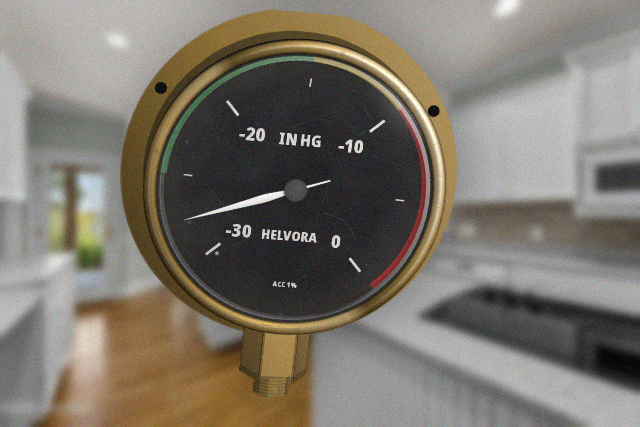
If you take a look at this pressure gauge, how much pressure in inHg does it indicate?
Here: -27.5 inHg
